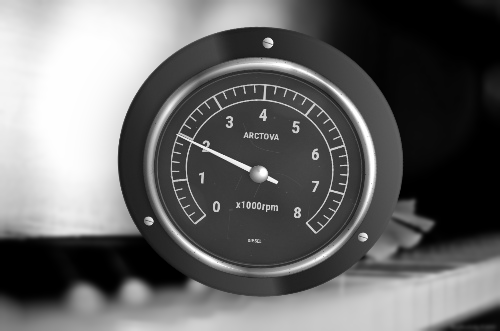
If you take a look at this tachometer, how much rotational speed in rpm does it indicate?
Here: 2000 rpm
